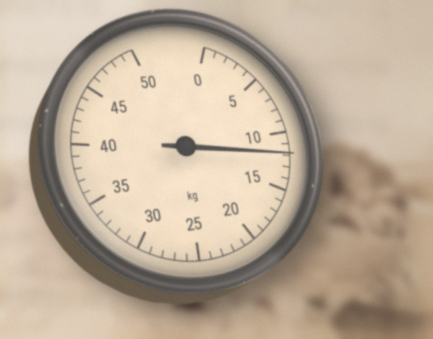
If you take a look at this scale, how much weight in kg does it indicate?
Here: 12 kg
